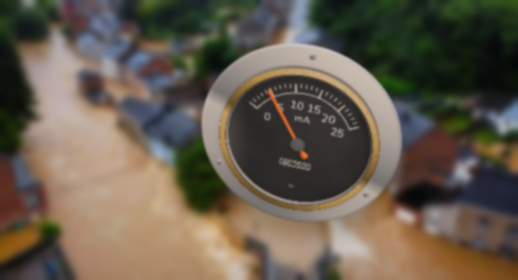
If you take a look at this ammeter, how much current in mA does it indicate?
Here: 5 mA
